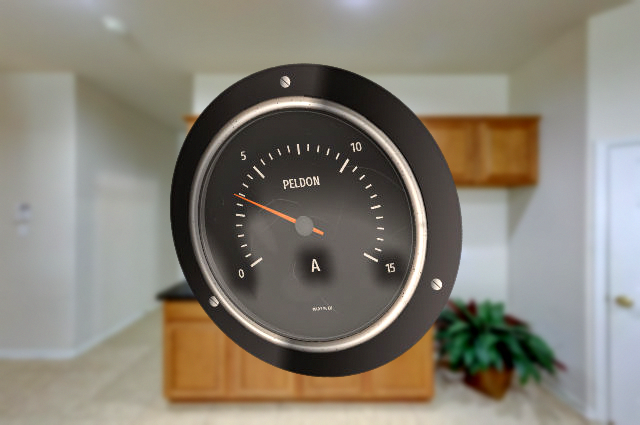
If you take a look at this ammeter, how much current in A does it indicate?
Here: 3.5 A
